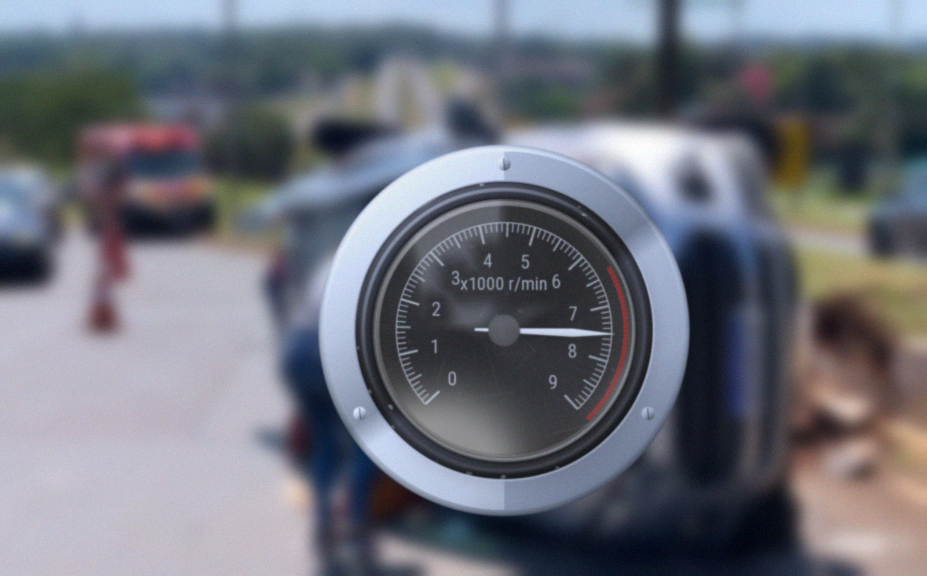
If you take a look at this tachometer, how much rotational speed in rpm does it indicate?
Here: 7500 rpm
